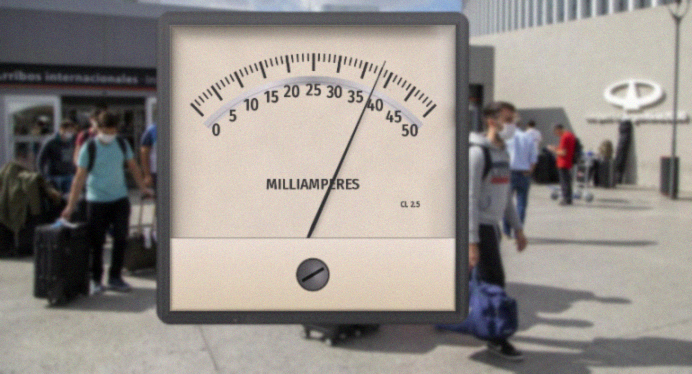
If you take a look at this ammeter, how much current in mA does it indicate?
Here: 38 mA
